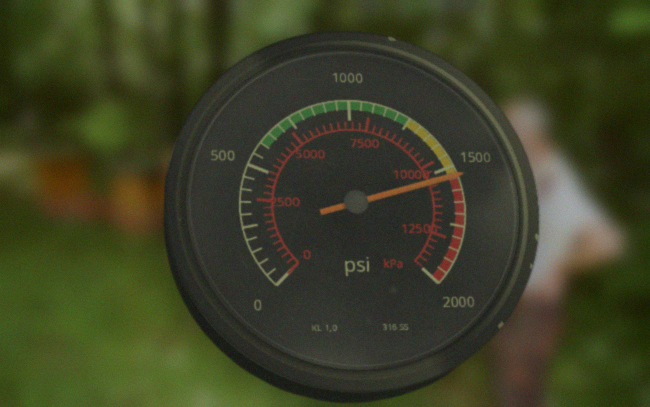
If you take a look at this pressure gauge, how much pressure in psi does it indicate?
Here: 1550 psi
